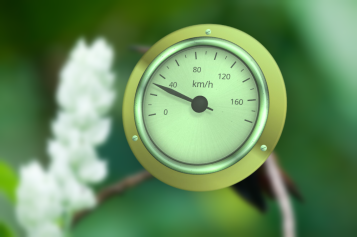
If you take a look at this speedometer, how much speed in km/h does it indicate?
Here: 30 km/h
